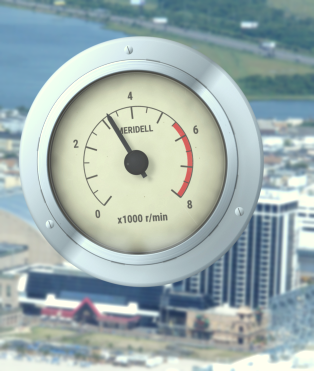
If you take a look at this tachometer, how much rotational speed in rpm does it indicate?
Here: 3250 rpm
